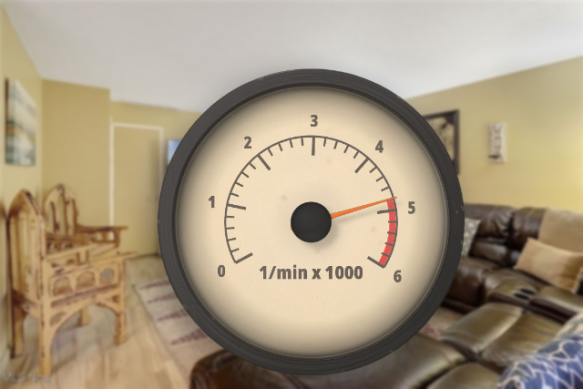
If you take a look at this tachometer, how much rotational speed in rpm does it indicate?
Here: 4800 rpm
